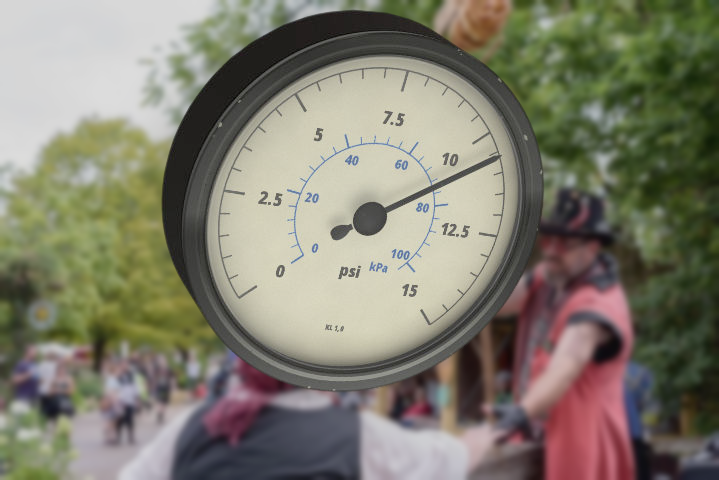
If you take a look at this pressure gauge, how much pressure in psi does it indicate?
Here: 10.5 psi
